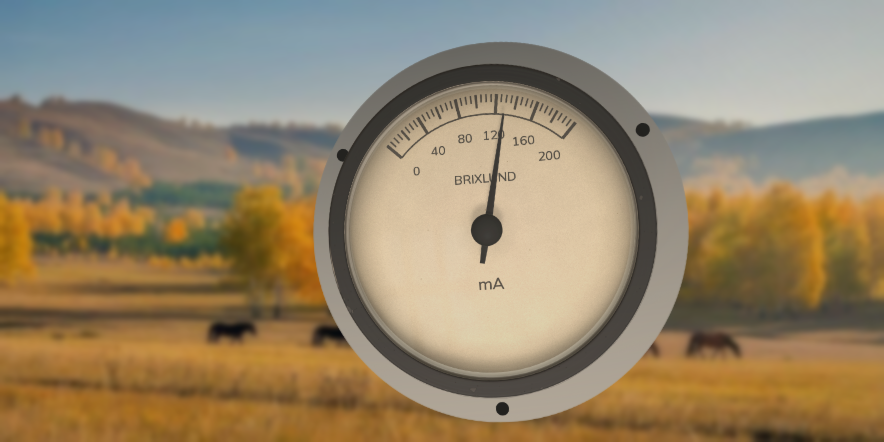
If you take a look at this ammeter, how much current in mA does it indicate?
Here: 130 mA
